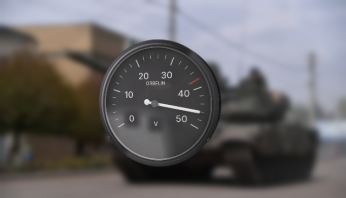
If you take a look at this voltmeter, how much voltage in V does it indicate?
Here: 46 V
